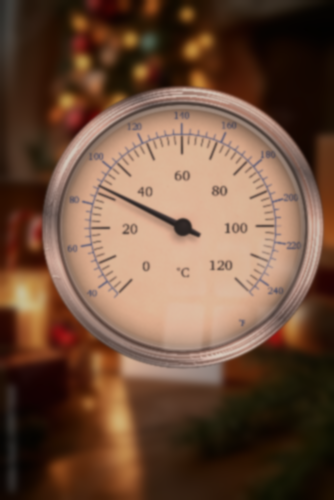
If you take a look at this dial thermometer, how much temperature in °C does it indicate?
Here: 32 °C
